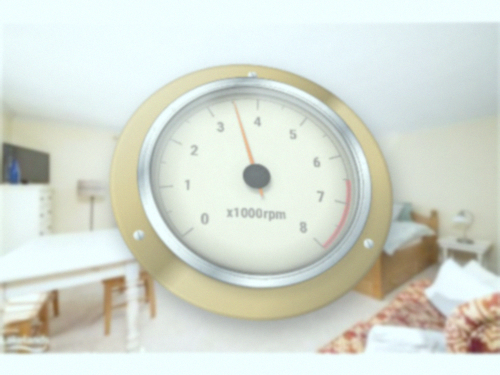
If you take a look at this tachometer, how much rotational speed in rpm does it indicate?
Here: 3500 rpm
